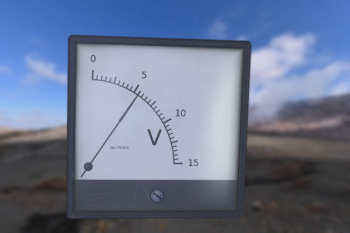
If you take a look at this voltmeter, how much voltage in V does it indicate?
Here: 5.5 V
